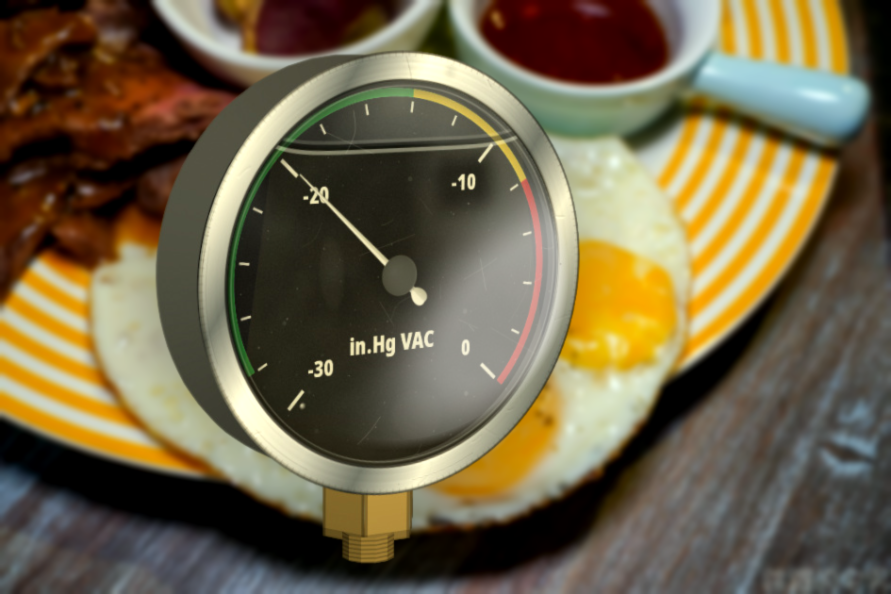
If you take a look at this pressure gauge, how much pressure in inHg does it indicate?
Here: -20 inHg
